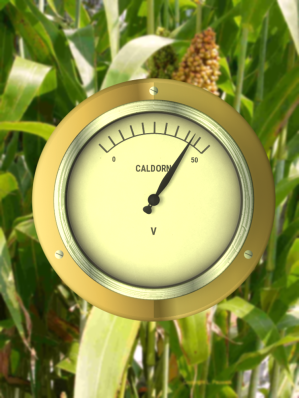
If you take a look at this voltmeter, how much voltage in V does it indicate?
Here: 42.5 V
